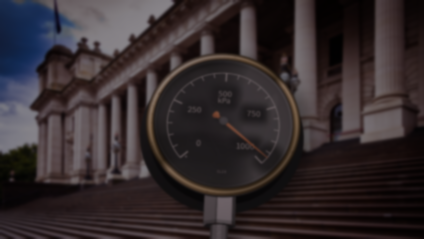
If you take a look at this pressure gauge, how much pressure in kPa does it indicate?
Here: 975 kPa
